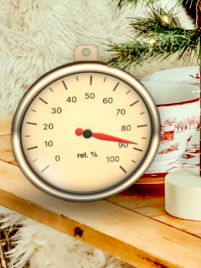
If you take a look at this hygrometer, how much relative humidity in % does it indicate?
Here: 87.5 %
